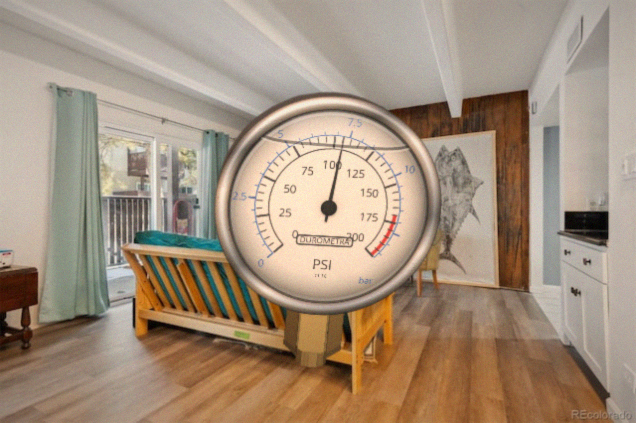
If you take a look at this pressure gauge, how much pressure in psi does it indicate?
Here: 105 psi
